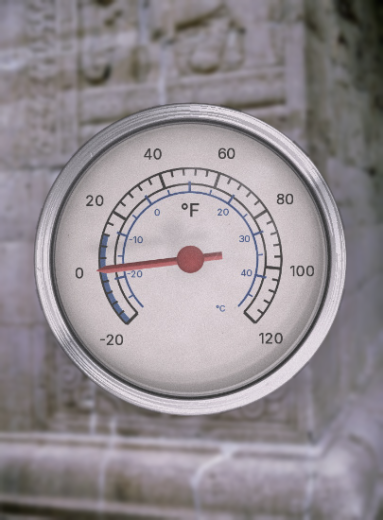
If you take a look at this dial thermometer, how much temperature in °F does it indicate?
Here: 0 °F
